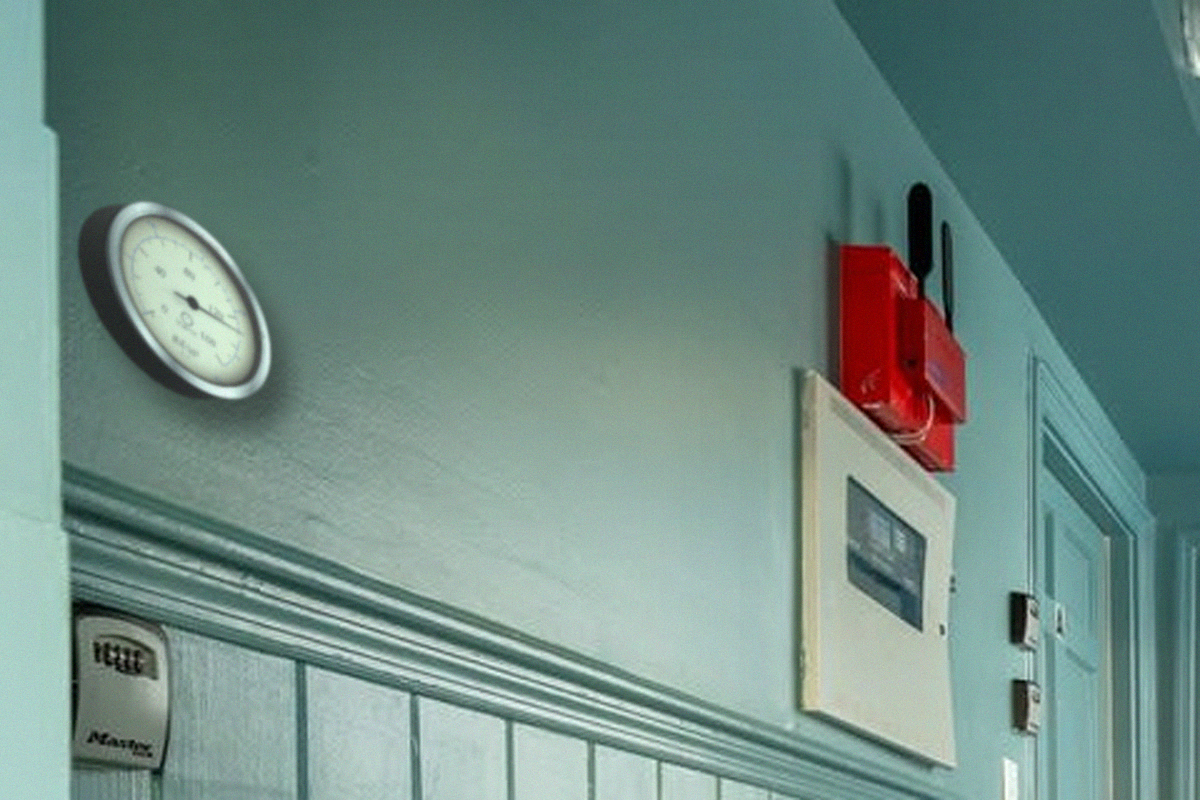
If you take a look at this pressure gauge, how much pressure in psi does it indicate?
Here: 130 psi
